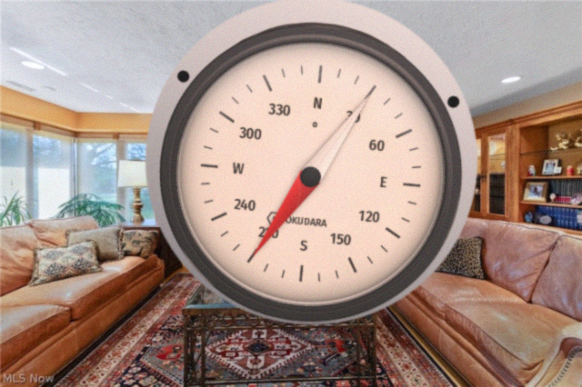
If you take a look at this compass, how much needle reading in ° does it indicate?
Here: 210 °
